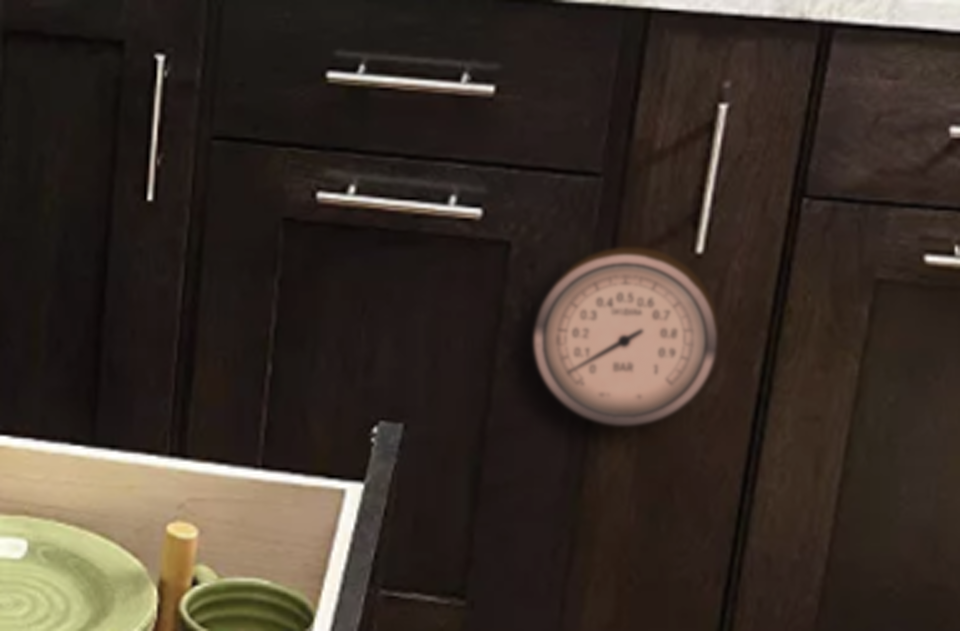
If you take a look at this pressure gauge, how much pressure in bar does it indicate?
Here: 0.05 bar
